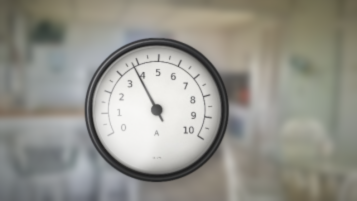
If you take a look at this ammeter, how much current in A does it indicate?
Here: 3.75 A
